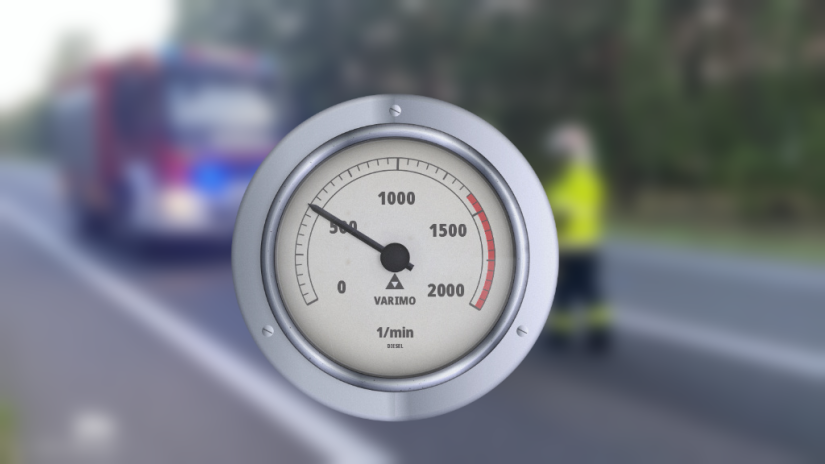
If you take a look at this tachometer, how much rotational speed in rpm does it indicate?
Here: 500 rpm
